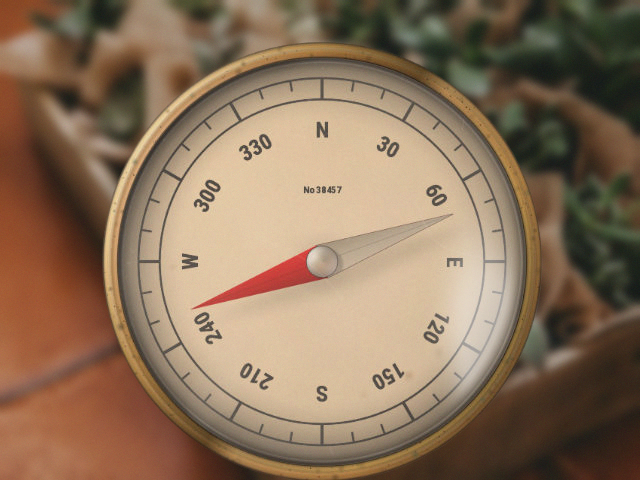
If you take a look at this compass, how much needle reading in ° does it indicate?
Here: 250 °
